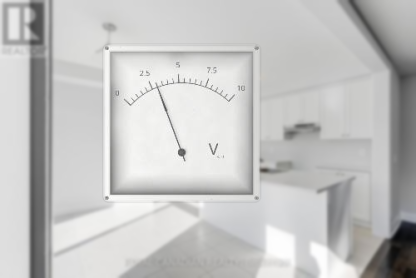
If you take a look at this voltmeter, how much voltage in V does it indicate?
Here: 3 V
